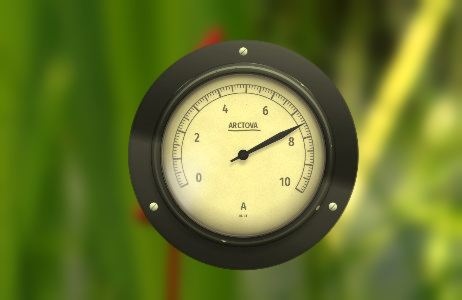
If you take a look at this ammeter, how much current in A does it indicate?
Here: 7.5 A
